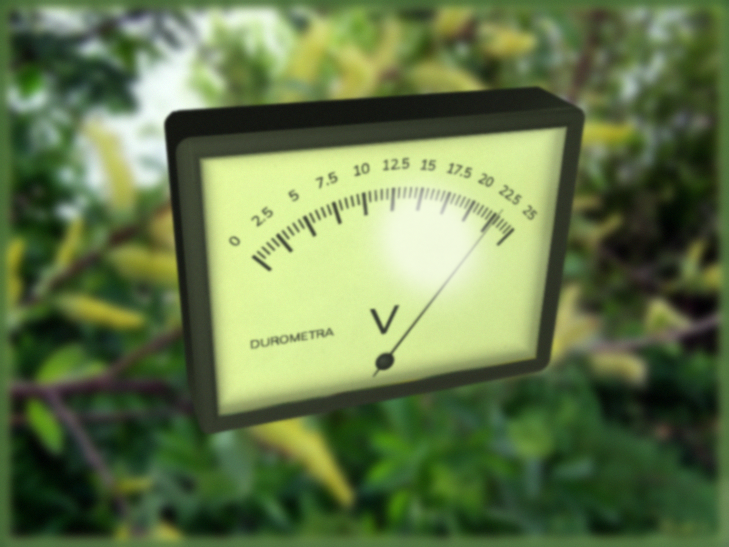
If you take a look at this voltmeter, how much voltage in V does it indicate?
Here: 22.5 V
